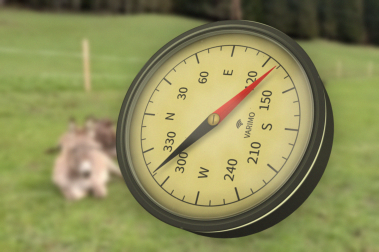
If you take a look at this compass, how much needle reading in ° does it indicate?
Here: 130 °
